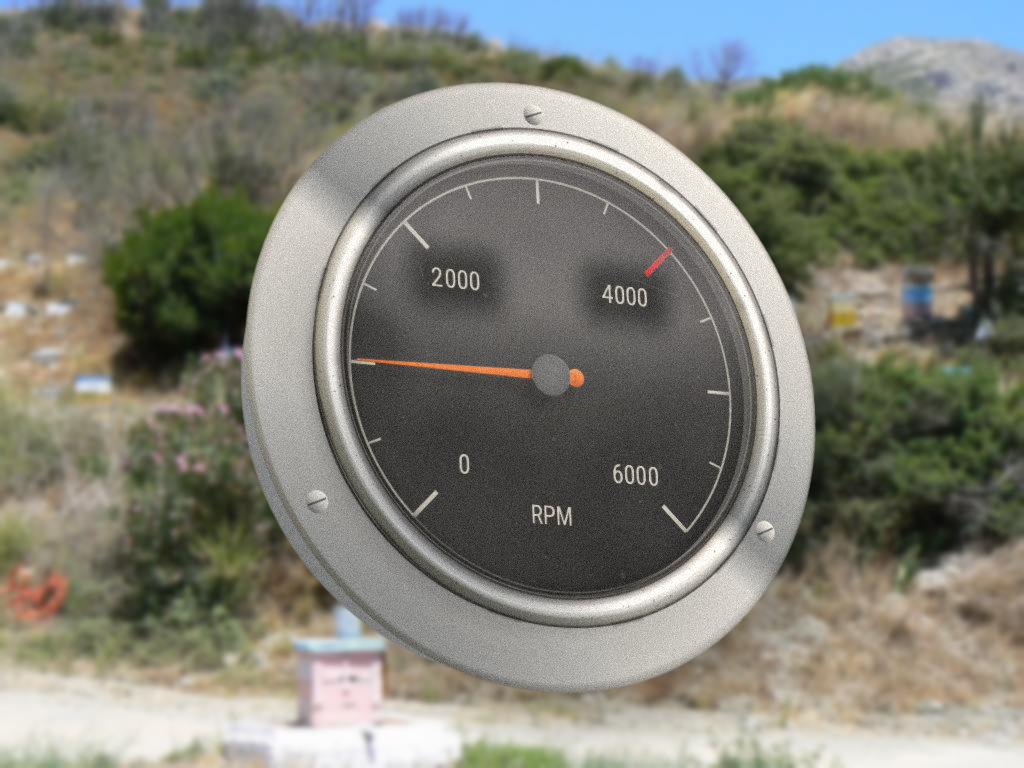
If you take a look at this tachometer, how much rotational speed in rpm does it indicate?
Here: 1000 rpm
